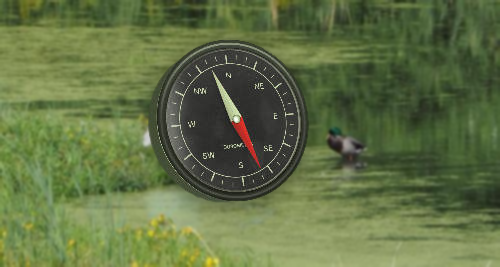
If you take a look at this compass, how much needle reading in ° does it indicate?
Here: 160 °
